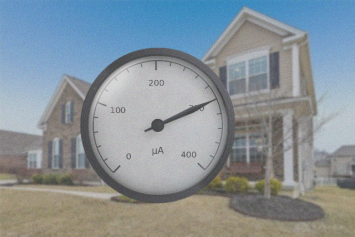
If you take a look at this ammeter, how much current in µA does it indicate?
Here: 300 µA
